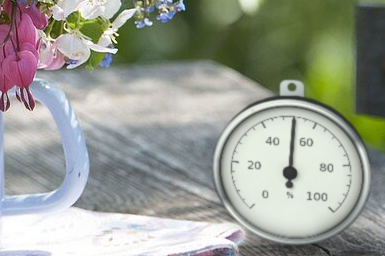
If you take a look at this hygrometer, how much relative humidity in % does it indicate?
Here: 52 %
